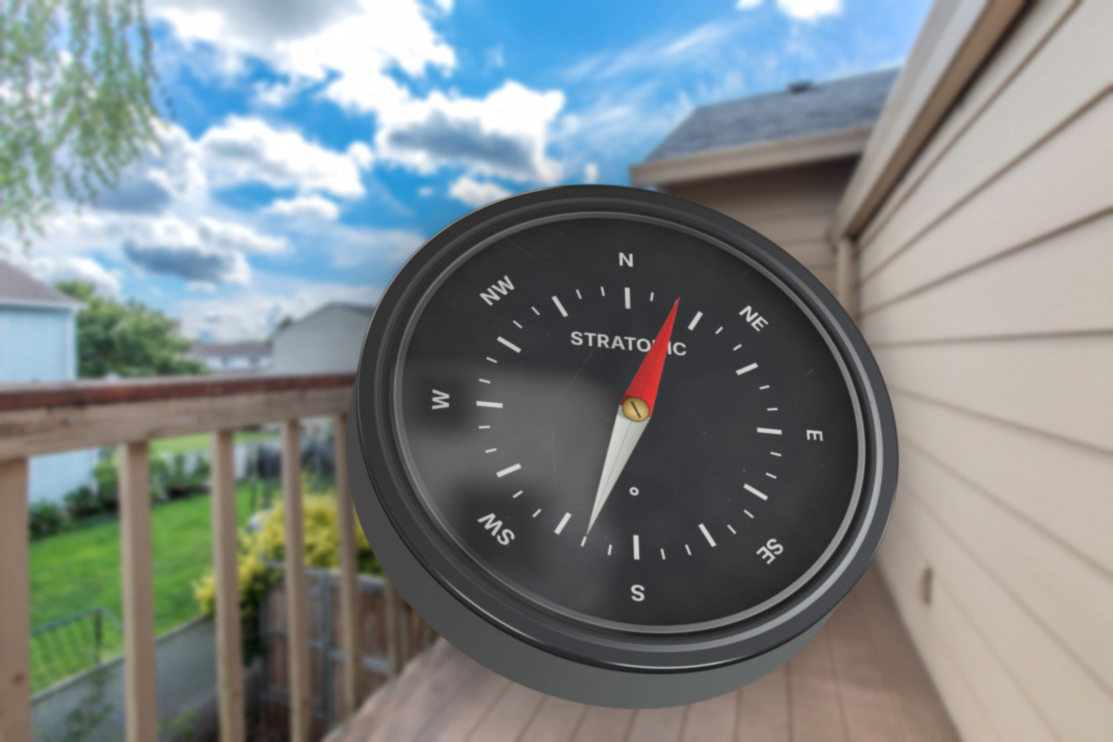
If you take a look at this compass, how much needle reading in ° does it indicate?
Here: 20 °
